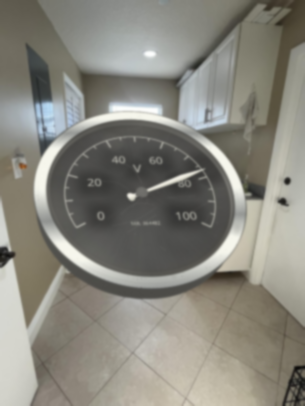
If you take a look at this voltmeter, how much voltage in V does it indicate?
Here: 77.5 V
